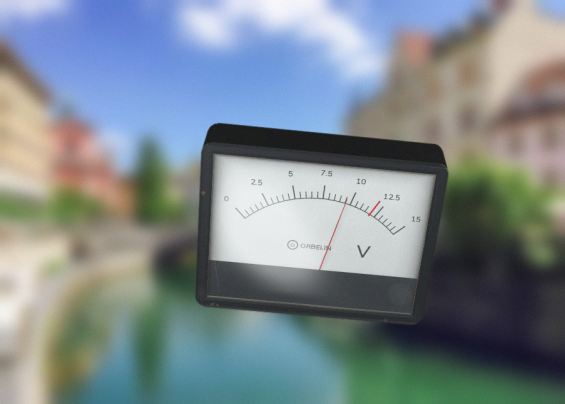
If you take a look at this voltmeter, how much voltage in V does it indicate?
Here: 9.5 V
